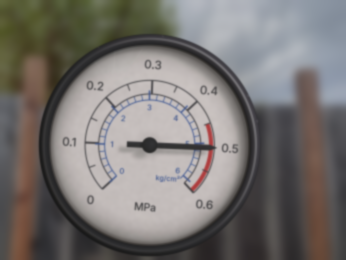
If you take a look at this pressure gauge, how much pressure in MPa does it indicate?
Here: 0.5 MPa
